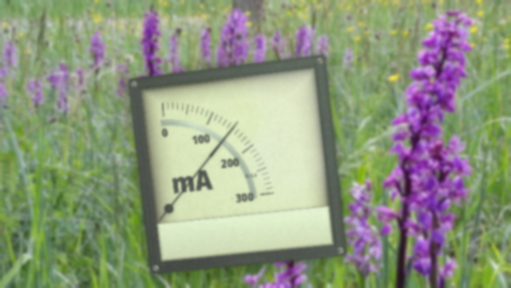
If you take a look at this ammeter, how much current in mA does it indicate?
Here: 150 mA
